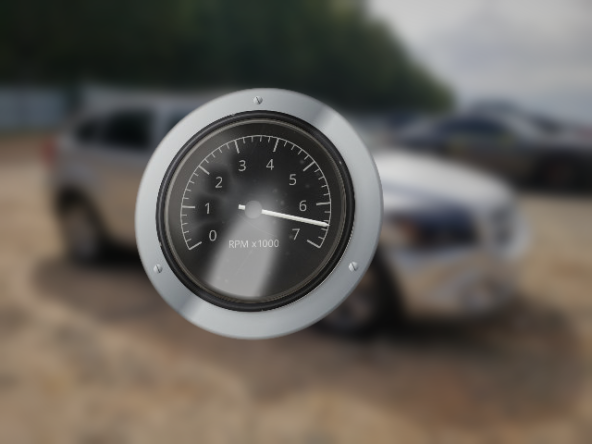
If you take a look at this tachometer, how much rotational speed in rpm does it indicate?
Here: 6500 rpm
